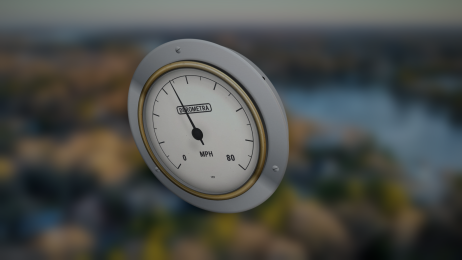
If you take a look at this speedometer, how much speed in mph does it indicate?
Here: 35 mph
